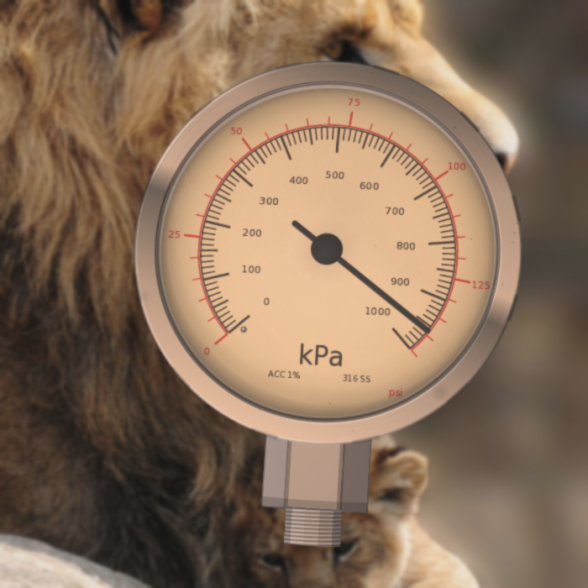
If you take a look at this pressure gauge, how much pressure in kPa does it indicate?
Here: 960 kPa
